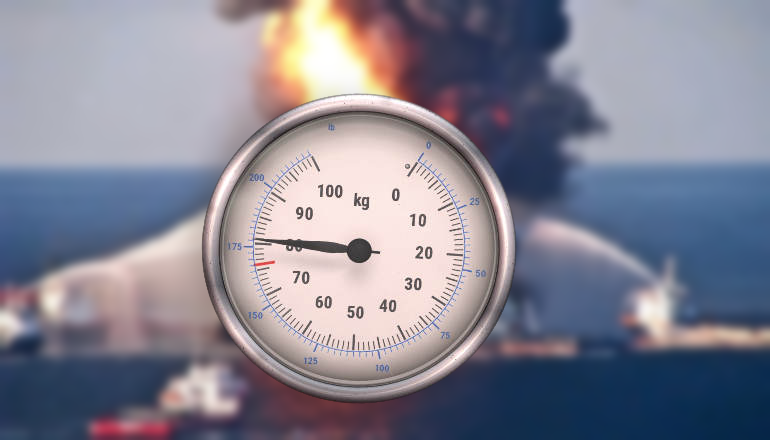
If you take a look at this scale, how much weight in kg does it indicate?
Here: 81 kg
